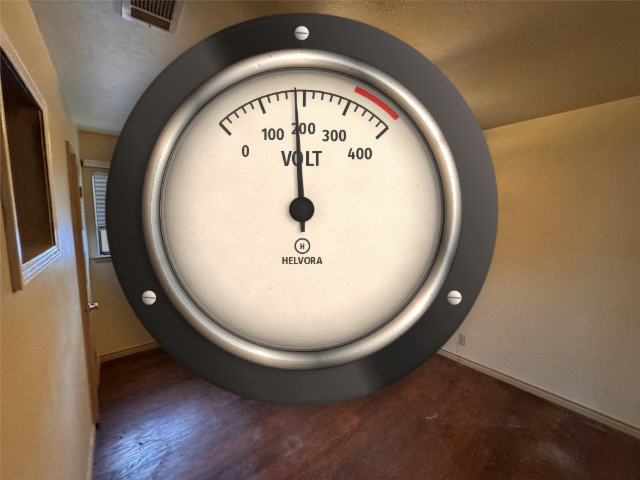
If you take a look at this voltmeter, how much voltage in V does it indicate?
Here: 180 V
